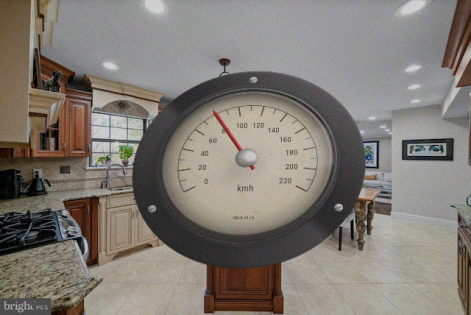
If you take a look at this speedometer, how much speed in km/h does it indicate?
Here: 80 km/h
